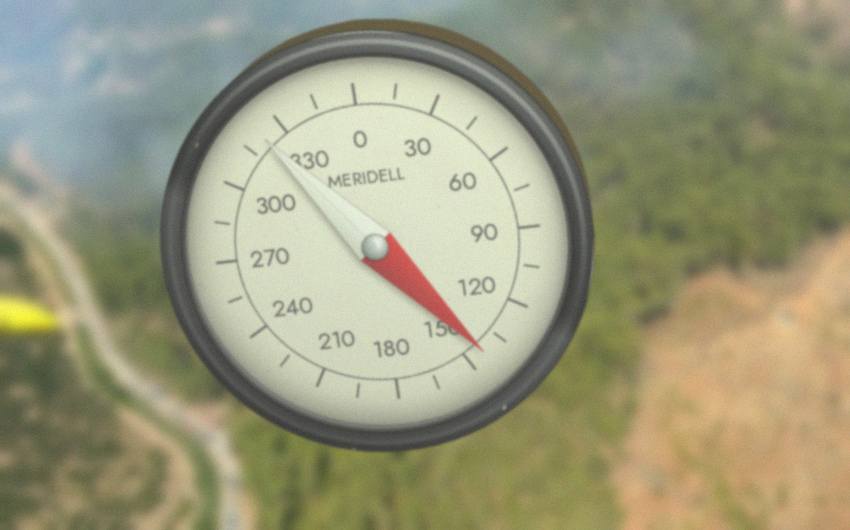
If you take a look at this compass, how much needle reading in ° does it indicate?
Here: 142.5 °
